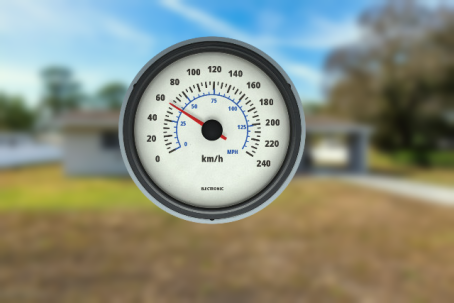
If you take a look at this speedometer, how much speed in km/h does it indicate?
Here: 60 km/h
